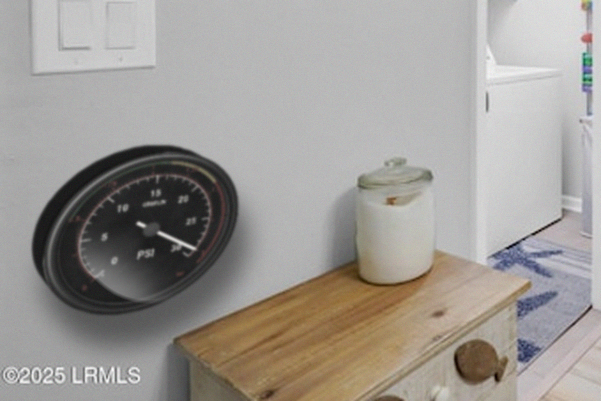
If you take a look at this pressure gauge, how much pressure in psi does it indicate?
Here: 29 psi
